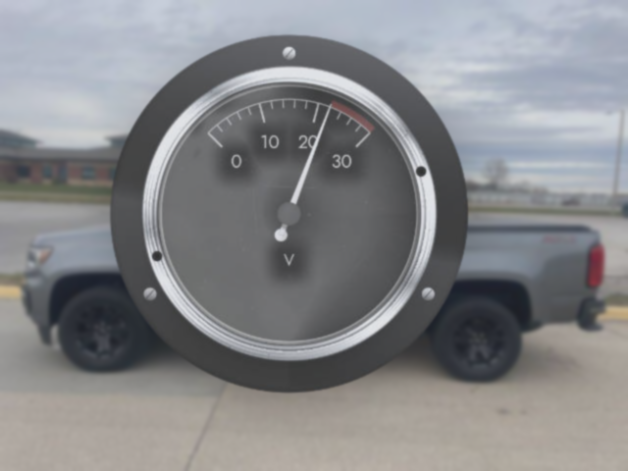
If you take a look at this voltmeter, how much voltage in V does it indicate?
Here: 22 V
